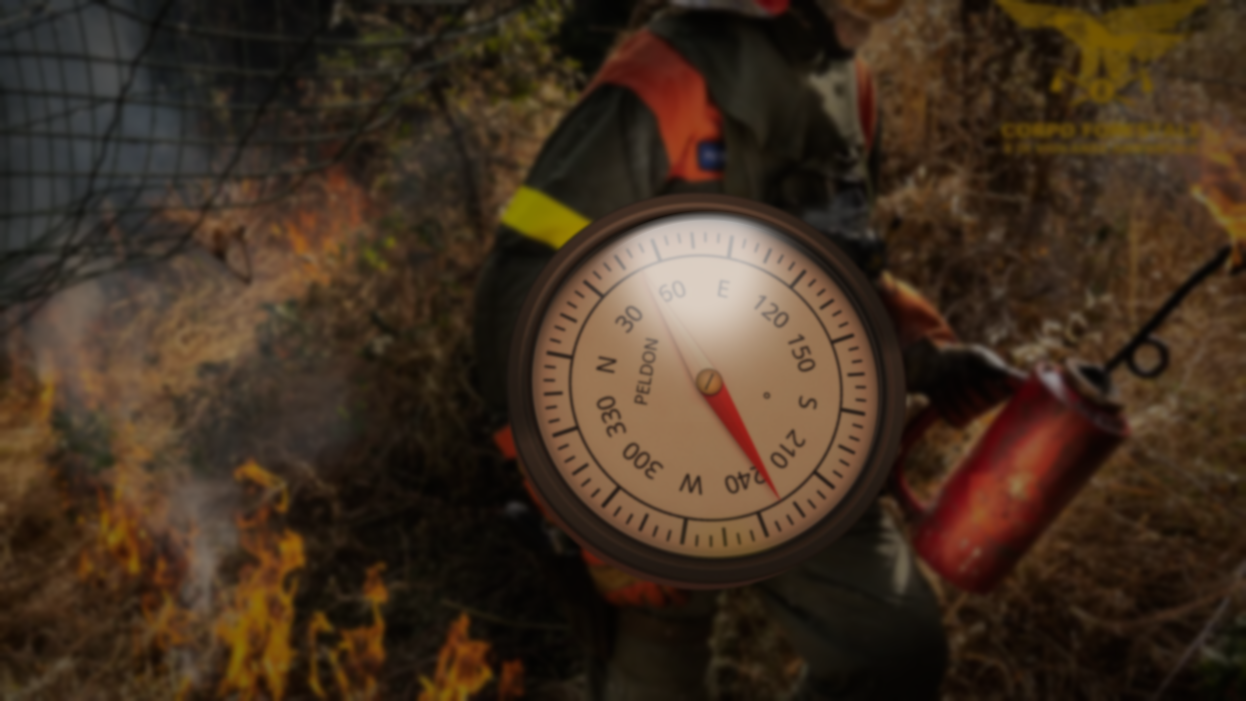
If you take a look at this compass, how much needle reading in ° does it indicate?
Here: 230 °
